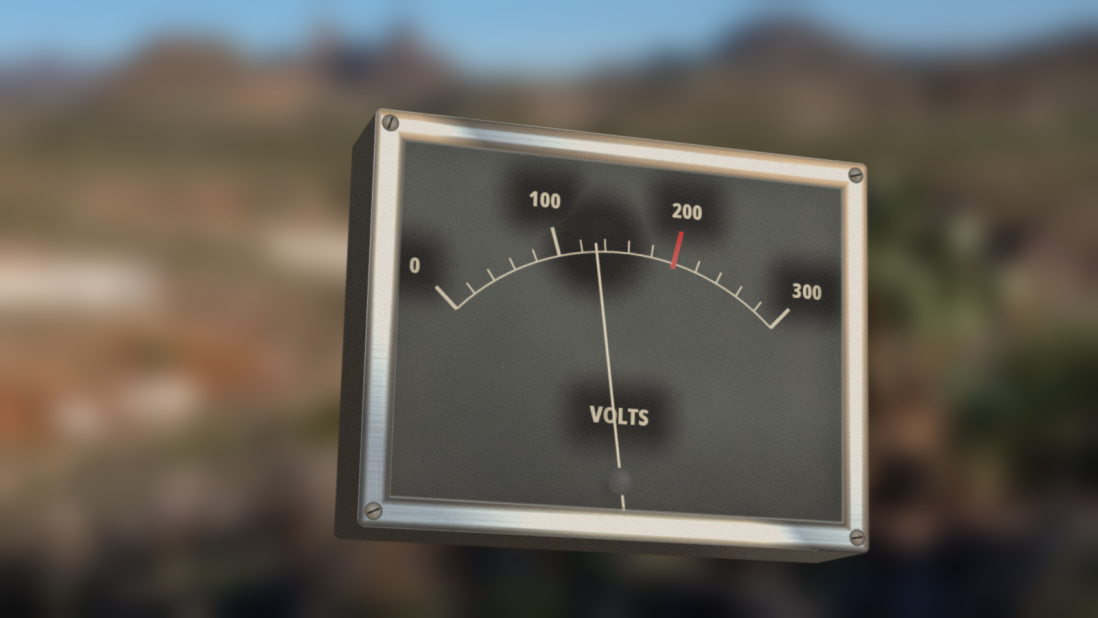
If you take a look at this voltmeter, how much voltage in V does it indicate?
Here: 130 V
